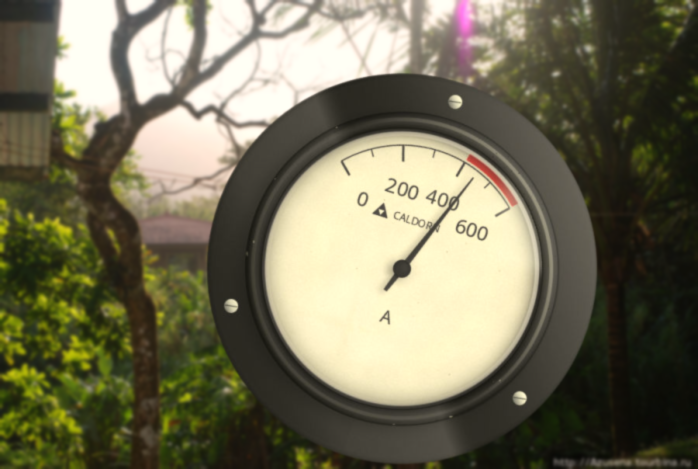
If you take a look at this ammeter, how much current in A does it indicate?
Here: 450 A
